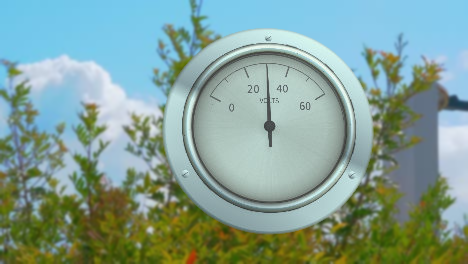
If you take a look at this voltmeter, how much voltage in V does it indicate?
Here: 30 V
